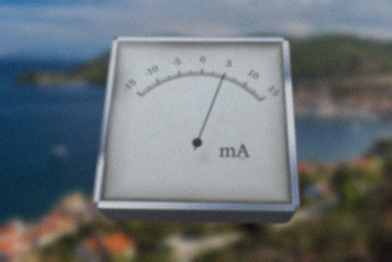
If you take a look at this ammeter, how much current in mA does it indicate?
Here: 5 mA
